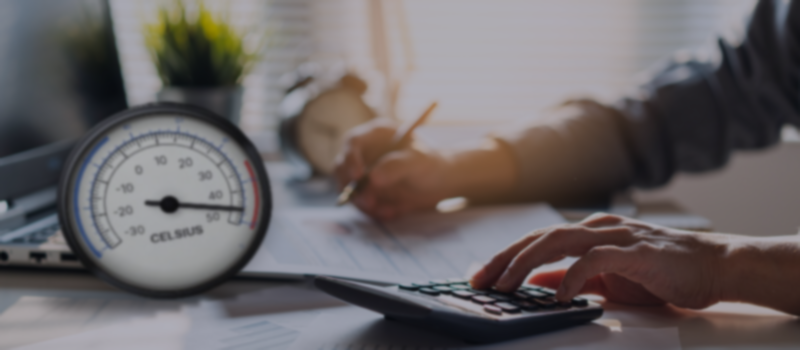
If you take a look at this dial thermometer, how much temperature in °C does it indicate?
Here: 45 °C
